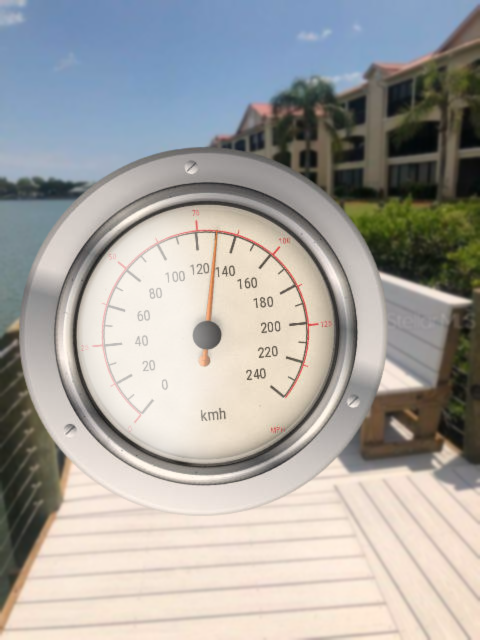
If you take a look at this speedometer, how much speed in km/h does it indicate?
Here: 130 km/h
